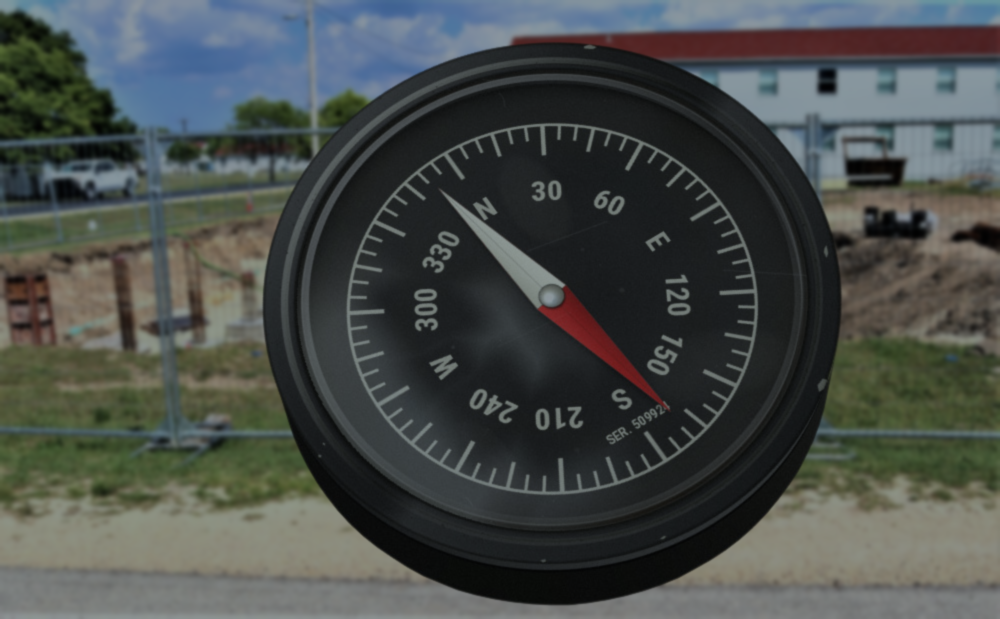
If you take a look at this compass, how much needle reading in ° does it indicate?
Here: 170 °
